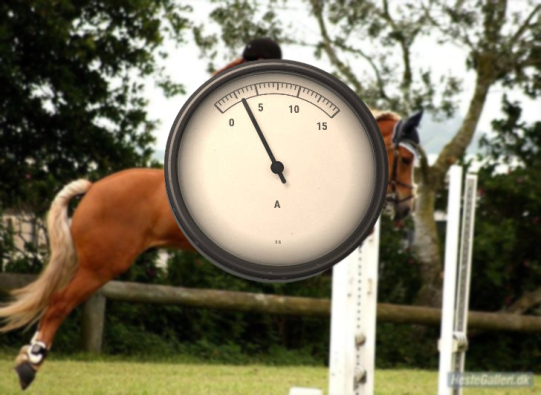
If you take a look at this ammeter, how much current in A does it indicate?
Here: 3 A
